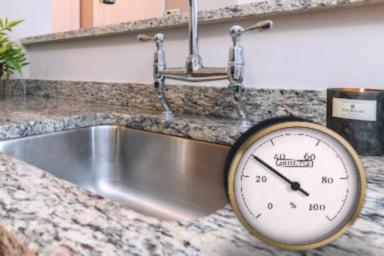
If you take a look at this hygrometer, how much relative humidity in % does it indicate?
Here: 30 %
